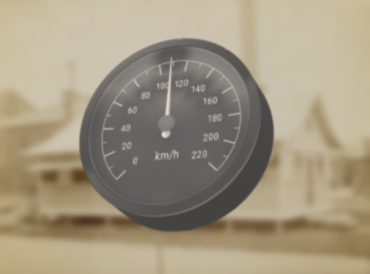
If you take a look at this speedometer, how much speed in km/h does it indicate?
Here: 110 km/h
